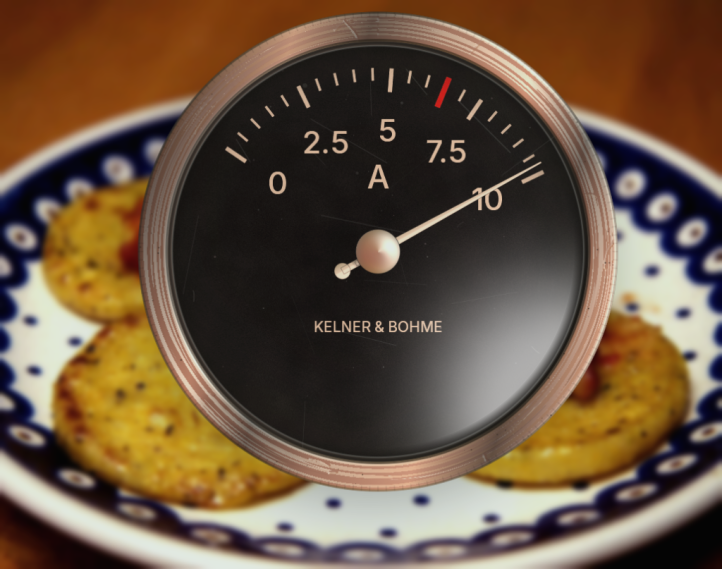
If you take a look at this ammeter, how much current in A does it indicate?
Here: 9.75 A
